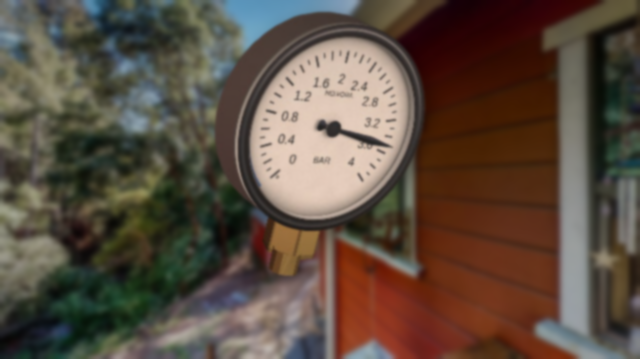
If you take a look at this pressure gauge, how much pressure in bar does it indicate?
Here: 3.5 bar
